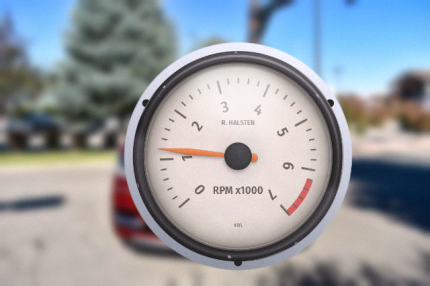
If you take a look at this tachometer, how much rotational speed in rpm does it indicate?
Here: 1200 rpm
